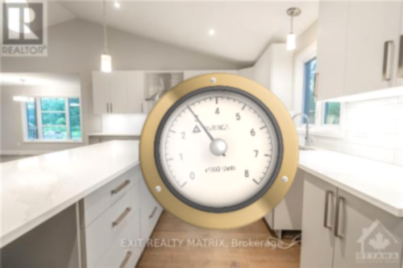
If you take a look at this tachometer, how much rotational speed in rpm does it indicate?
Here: 3000 rpm
